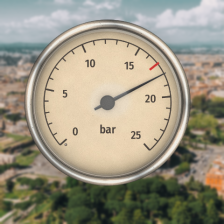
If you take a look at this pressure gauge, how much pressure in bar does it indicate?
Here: 18 bar
